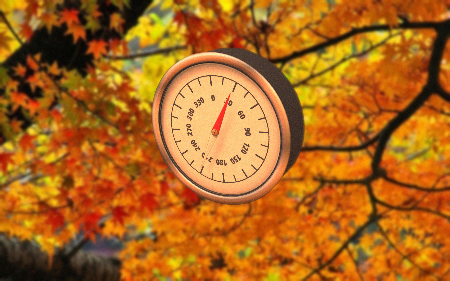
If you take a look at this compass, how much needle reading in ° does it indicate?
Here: 30 °
